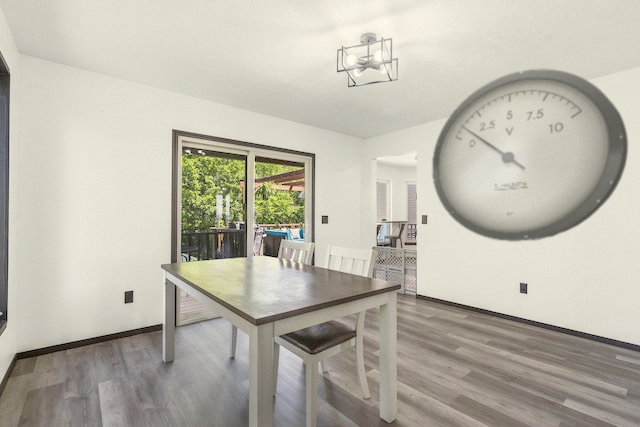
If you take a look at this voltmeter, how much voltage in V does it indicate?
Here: 1 V
